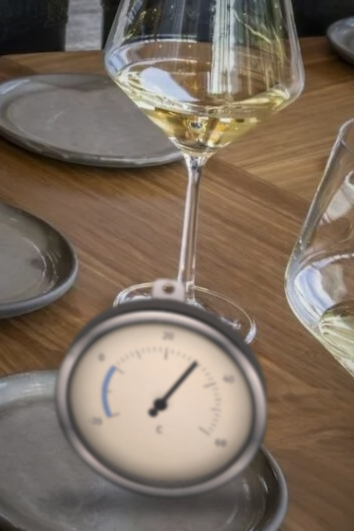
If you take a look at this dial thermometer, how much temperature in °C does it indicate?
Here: 30 °C
